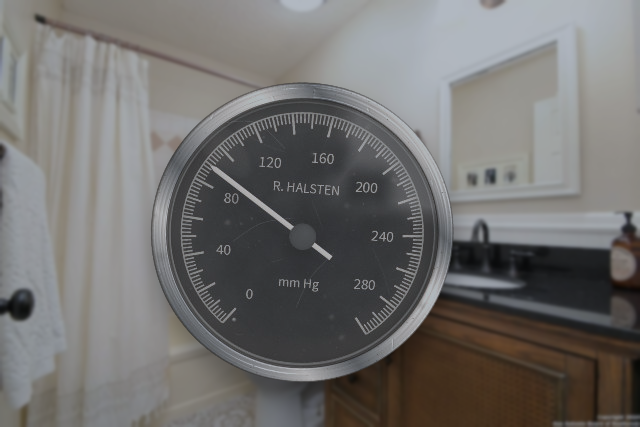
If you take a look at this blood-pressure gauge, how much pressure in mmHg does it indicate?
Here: 90 mmHg
